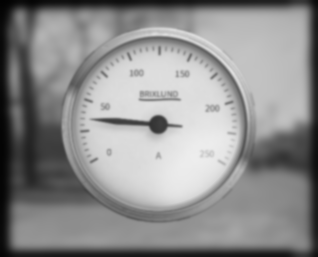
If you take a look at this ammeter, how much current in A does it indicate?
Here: 35 A
